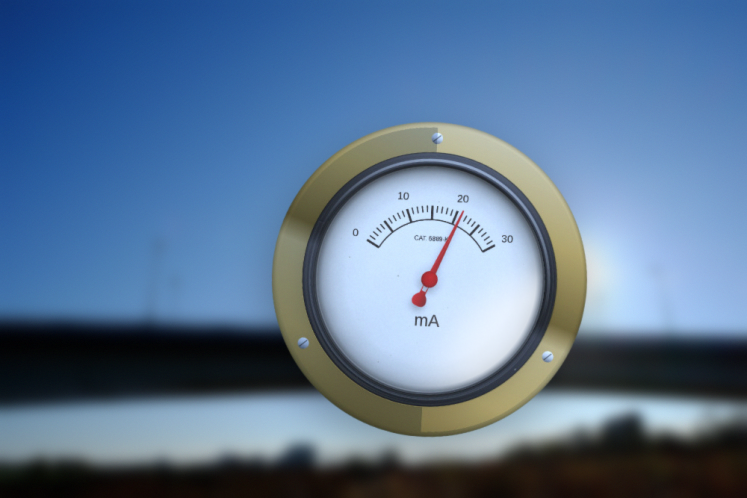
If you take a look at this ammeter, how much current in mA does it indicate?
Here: 21 mA
